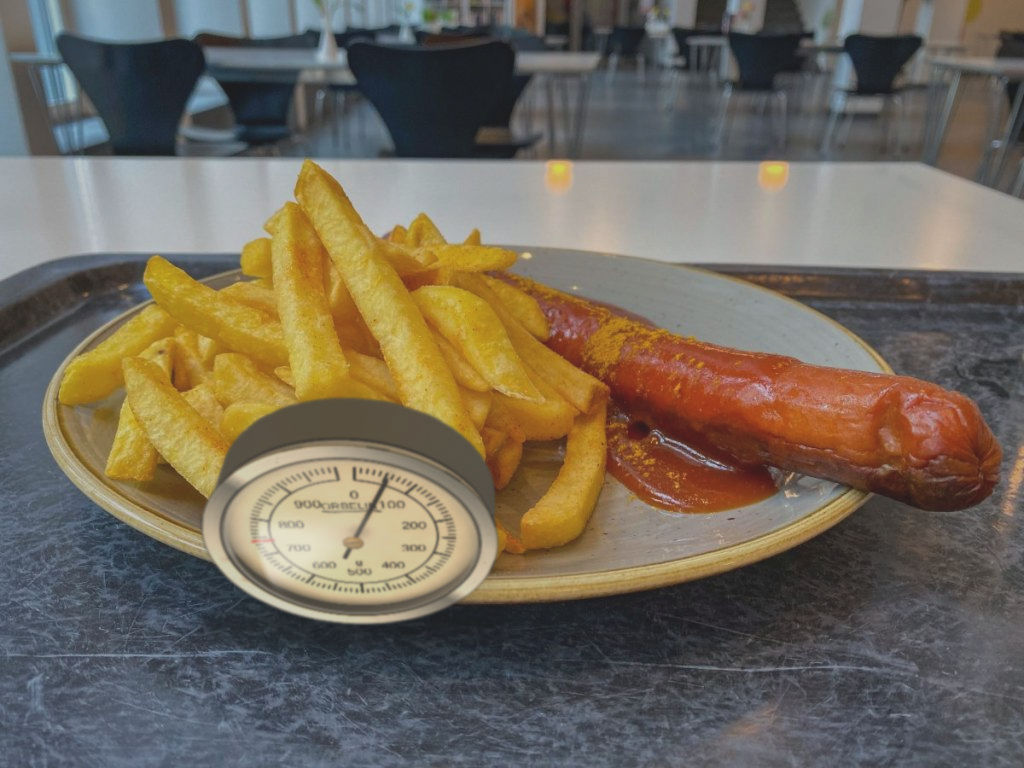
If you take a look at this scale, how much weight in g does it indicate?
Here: 50 g
